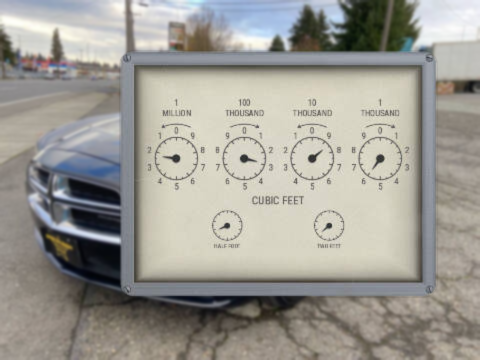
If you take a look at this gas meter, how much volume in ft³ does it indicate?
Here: 228600 ft³
